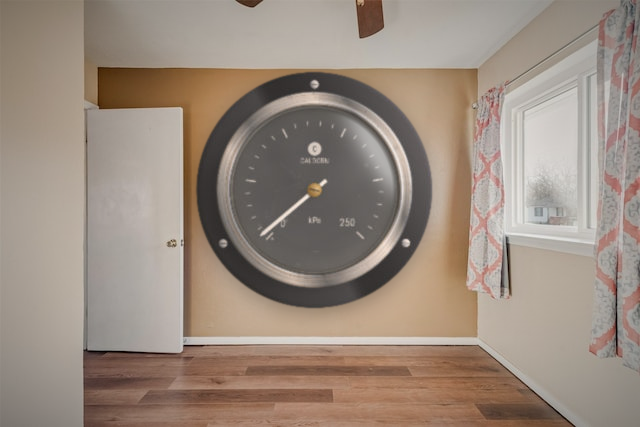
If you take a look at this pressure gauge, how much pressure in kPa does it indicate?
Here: 5 kPa
